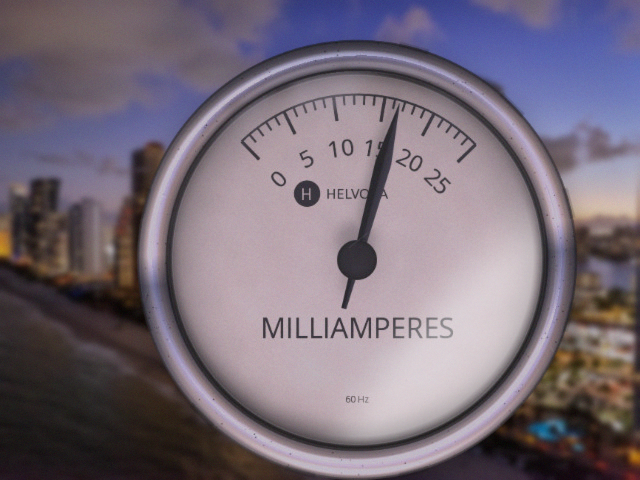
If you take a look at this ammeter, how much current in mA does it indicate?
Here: 16.5 mA
